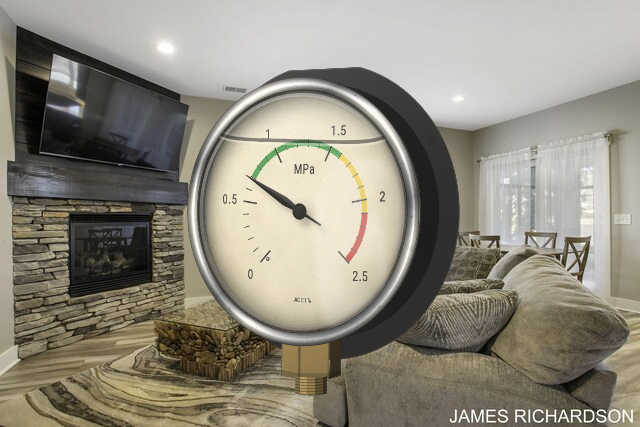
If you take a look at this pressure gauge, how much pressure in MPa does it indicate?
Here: 0.7 MPa
